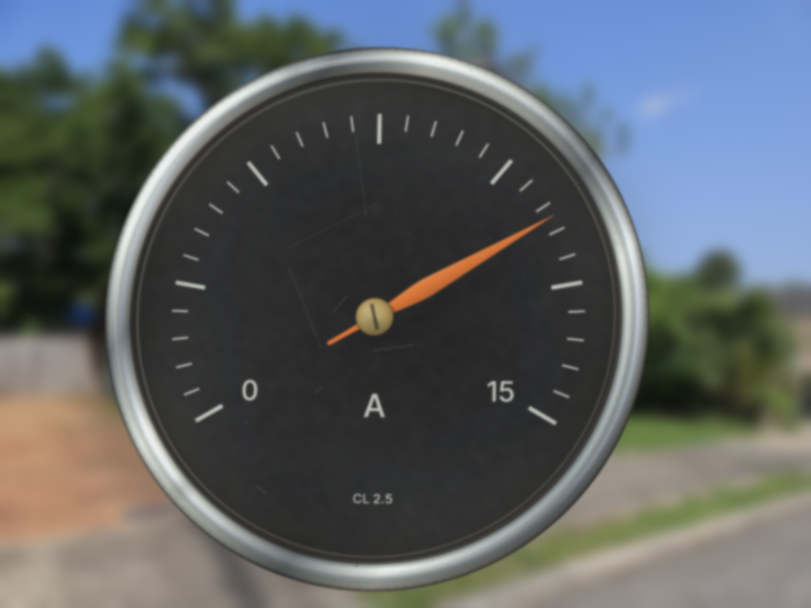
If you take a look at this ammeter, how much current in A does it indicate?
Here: 11.25 A
